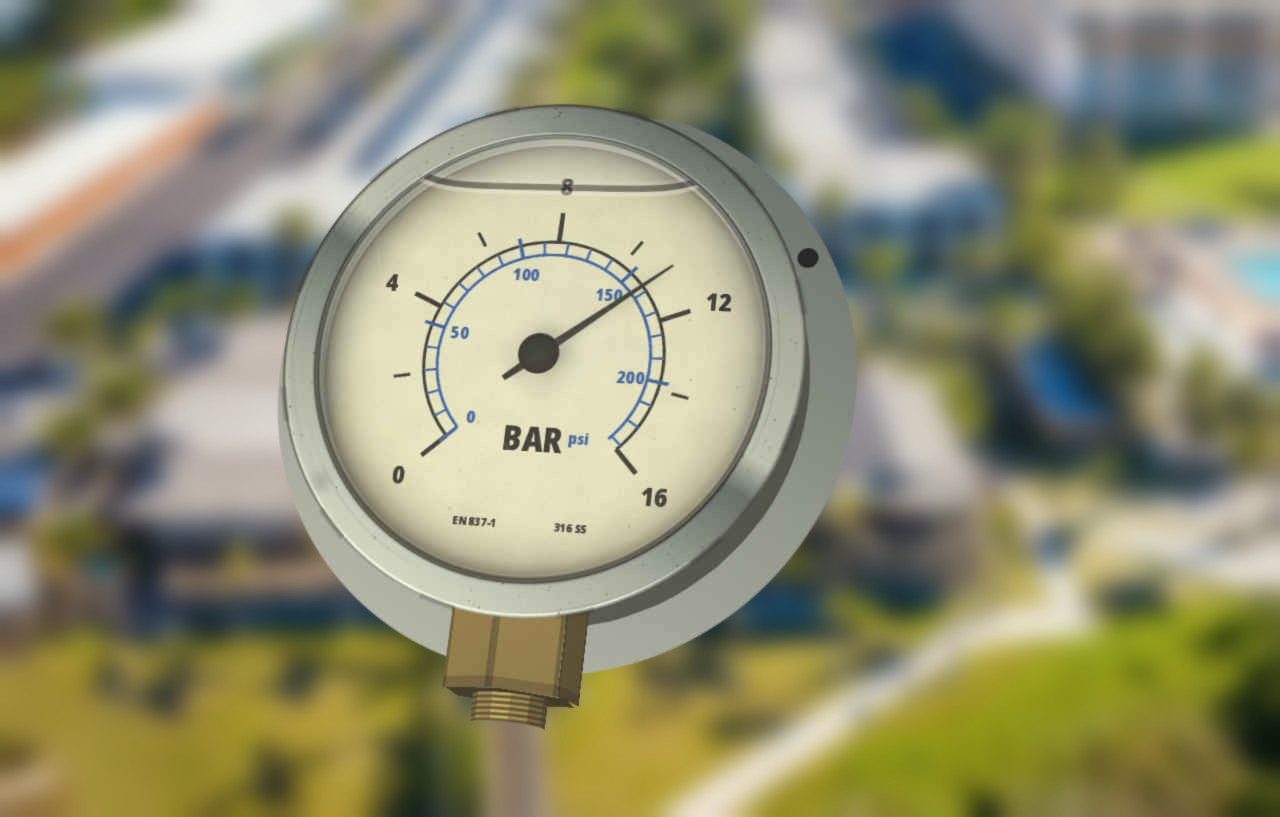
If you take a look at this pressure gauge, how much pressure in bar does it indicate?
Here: 11 bar
